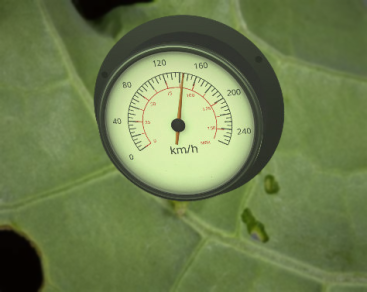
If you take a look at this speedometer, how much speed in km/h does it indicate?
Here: 145 km/h
